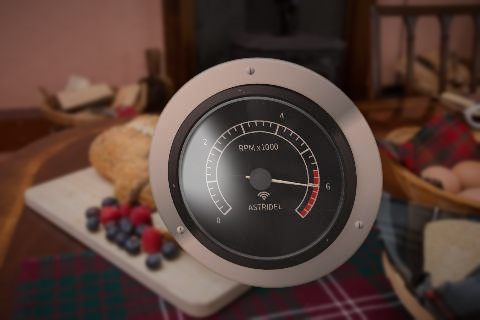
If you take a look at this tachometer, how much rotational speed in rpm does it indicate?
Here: 6000 rpm
